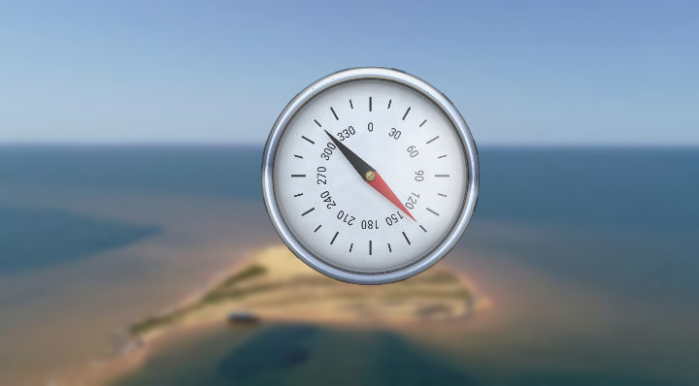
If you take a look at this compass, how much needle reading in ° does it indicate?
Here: 135 °
